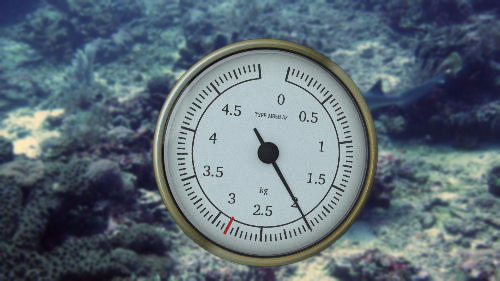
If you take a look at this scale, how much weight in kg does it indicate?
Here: 2 kg
